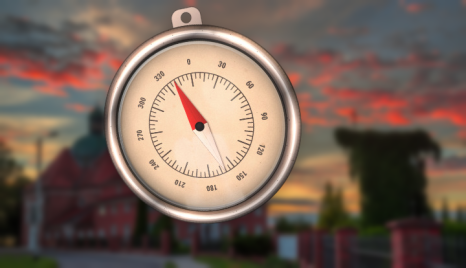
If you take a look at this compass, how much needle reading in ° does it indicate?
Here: 340 °
